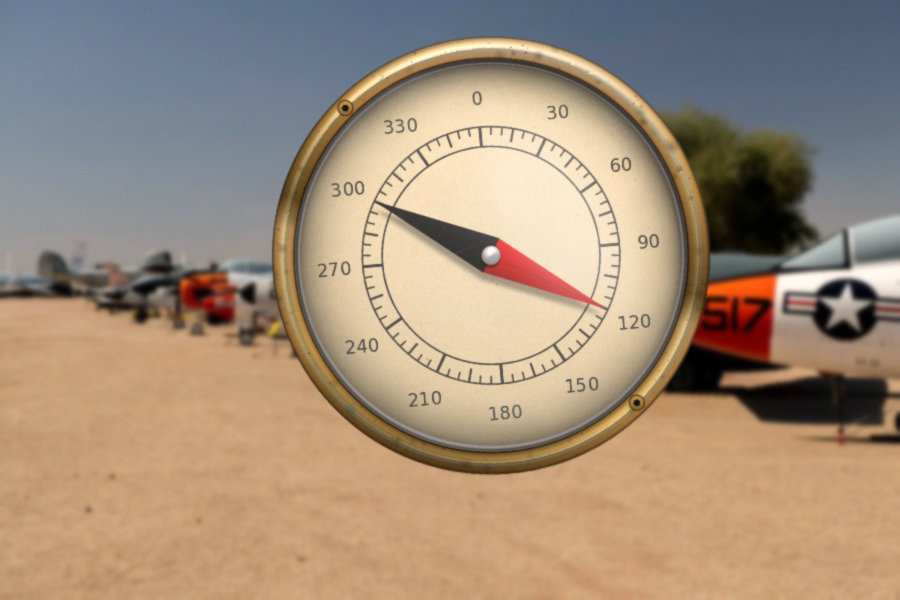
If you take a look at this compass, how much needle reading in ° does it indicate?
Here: 120 °
